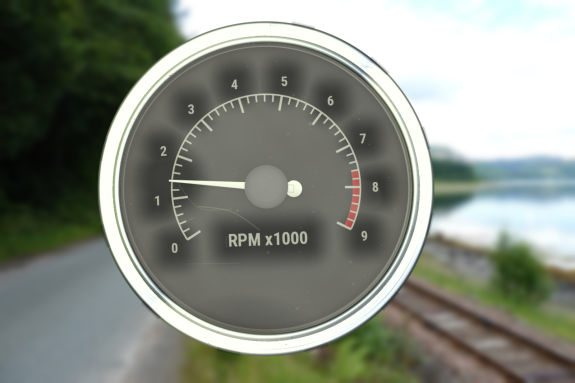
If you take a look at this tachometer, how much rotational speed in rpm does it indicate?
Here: 1400 rpm
